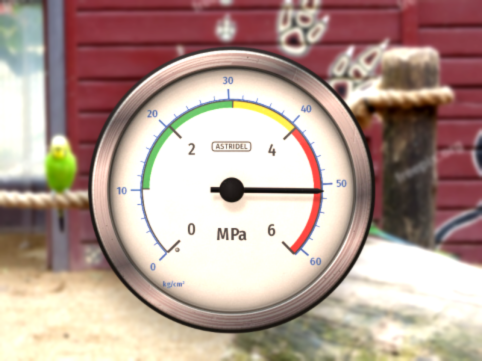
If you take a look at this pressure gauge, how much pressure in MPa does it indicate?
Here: 5 MPa
